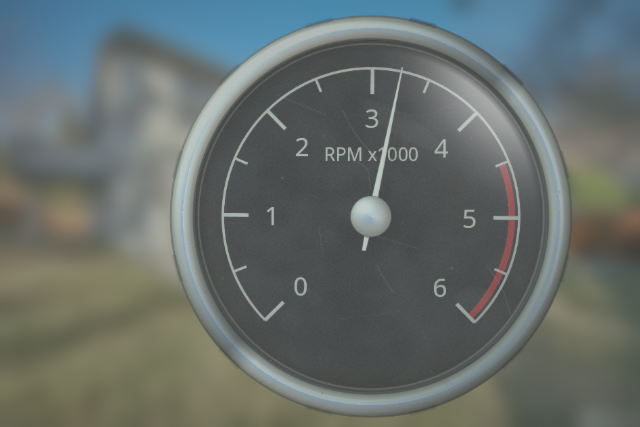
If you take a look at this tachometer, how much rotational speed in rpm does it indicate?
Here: 3250 rpm
